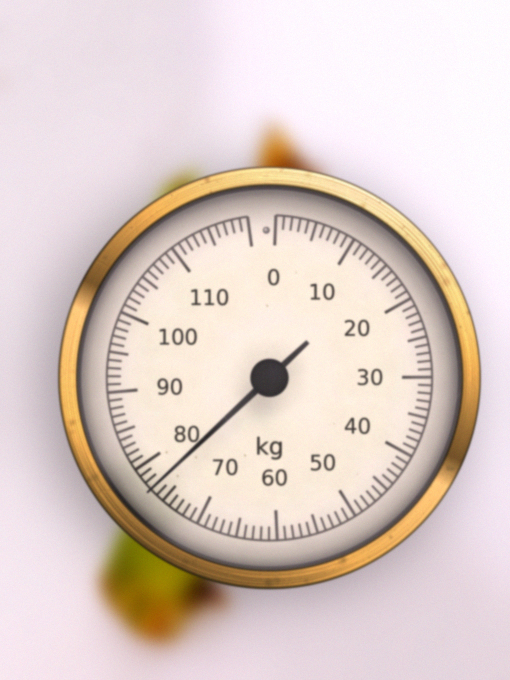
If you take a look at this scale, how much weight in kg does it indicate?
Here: 77 kg
